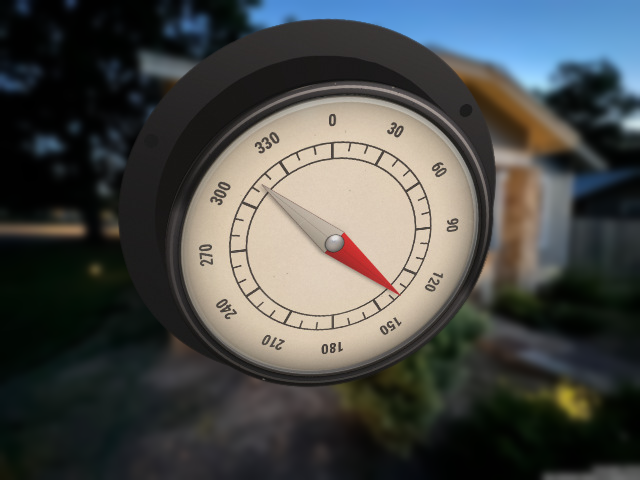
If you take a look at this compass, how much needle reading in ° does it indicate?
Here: 135 °
